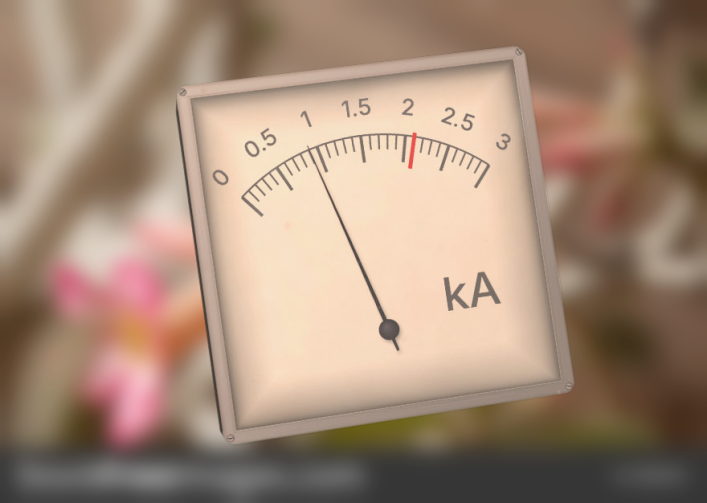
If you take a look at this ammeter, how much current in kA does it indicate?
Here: 0.9 kA
